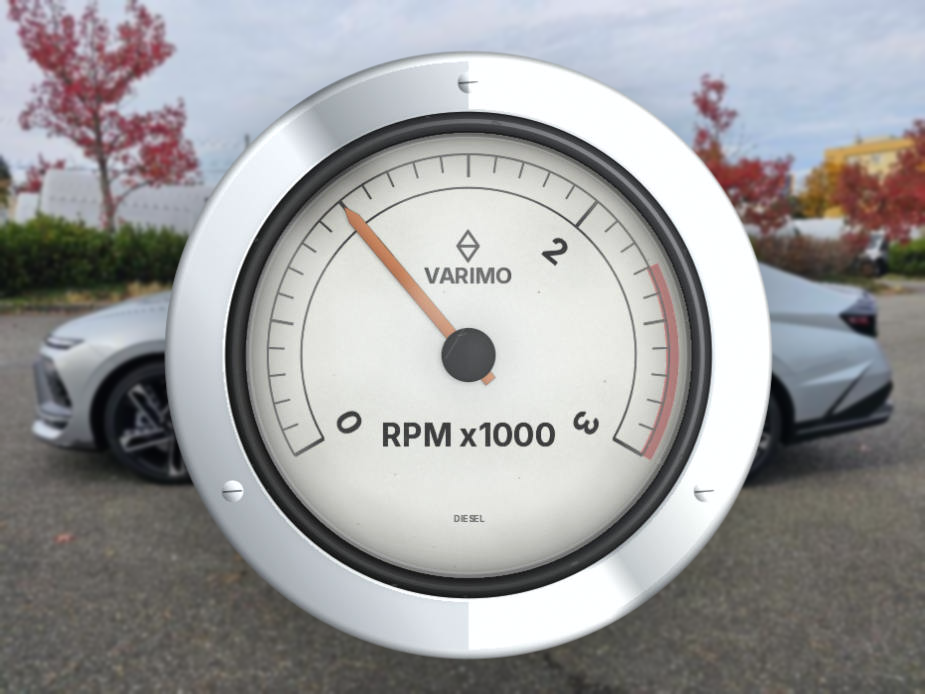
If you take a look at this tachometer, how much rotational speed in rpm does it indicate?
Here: 1000 rpm
